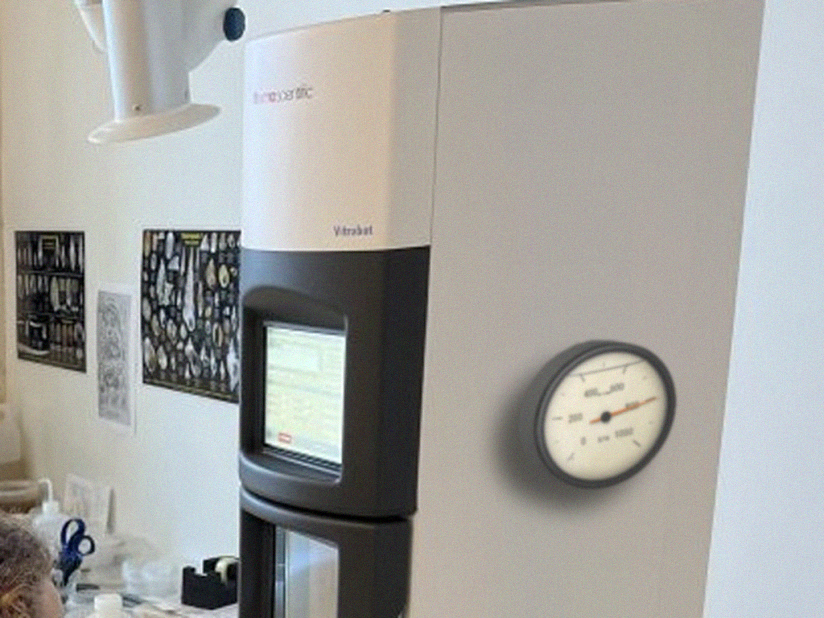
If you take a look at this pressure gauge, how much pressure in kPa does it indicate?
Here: 800 kPa
